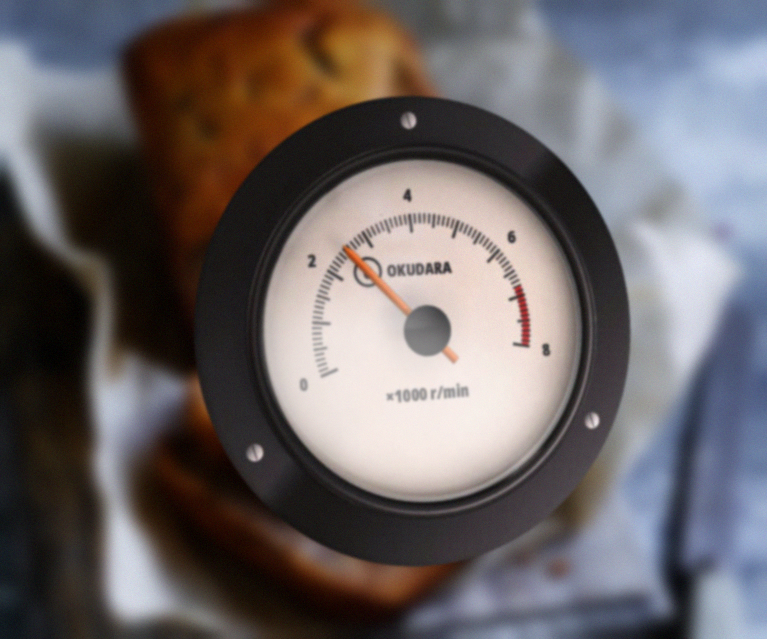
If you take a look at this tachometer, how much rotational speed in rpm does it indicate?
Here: 2500 rpm
